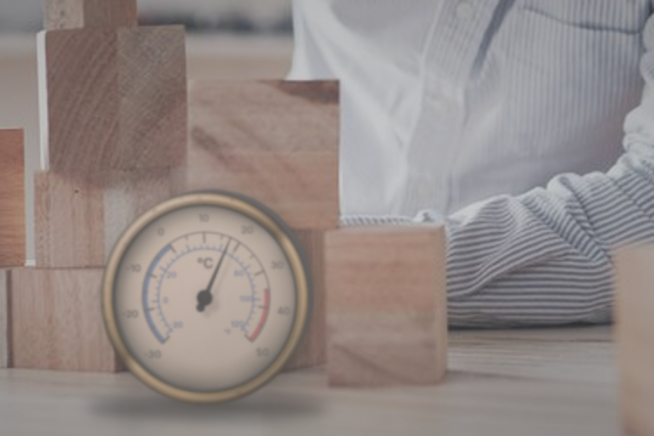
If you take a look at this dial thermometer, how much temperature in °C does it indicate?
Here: 17.5 °C
